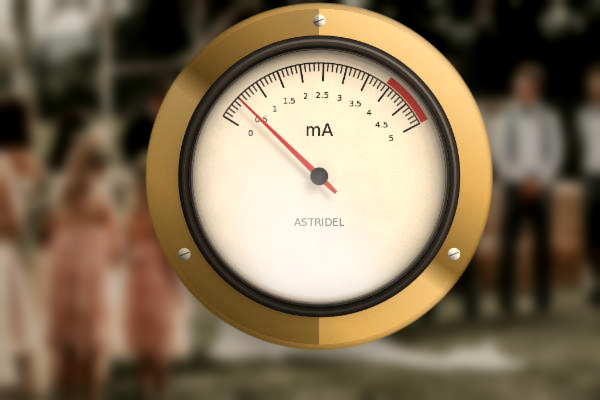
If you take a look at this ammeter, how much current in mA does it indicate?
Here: 0.5 mA
